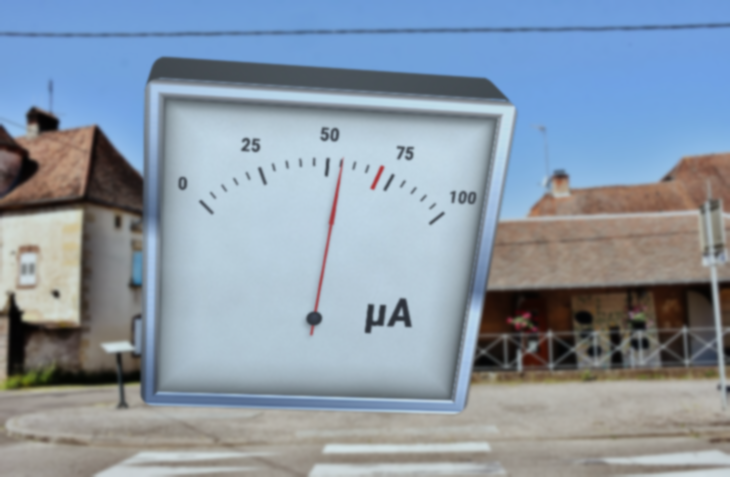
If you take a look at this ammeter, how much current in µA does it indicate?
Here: 55 µA
